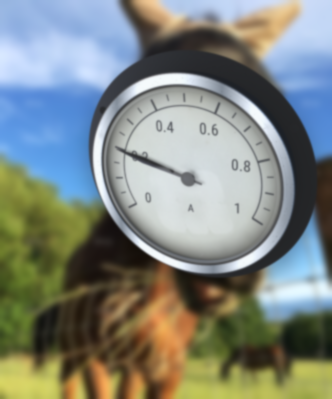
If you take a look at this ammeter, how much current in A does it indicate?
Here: 0.2 A
